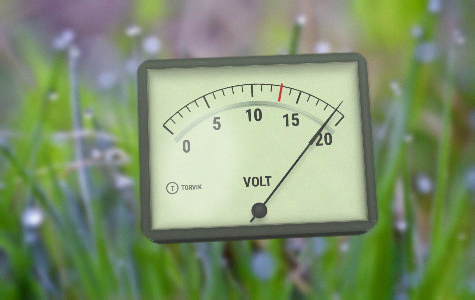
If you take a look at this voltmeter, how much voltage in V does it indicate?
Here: 19 V
